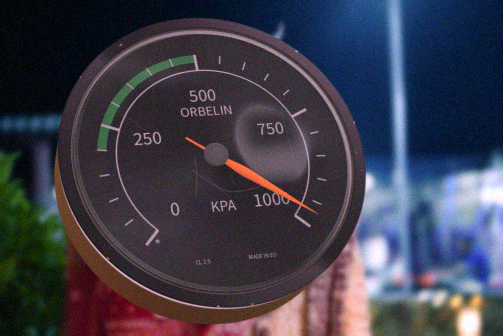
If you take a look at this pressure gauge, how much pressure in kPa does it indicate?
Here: 975 kPa
